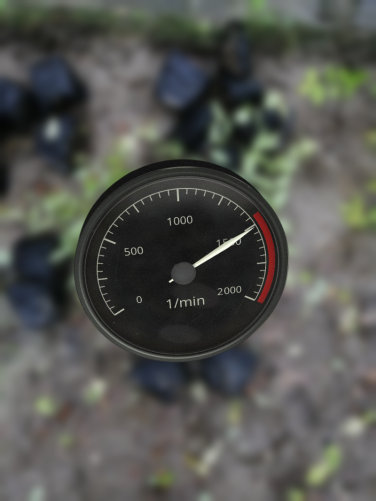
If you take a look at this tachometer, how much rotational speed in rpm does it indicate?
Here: 1500 rpm
